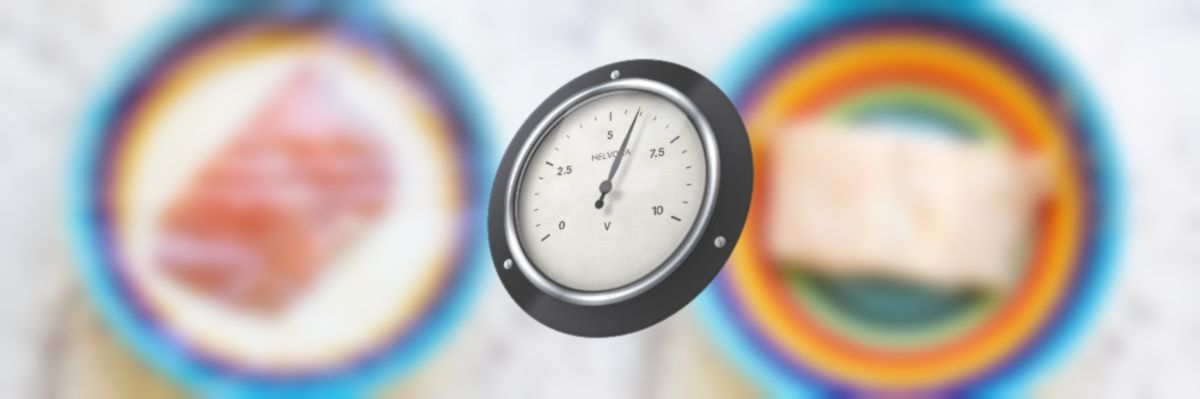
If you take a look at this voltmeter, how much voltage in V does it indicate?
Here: 6 V
